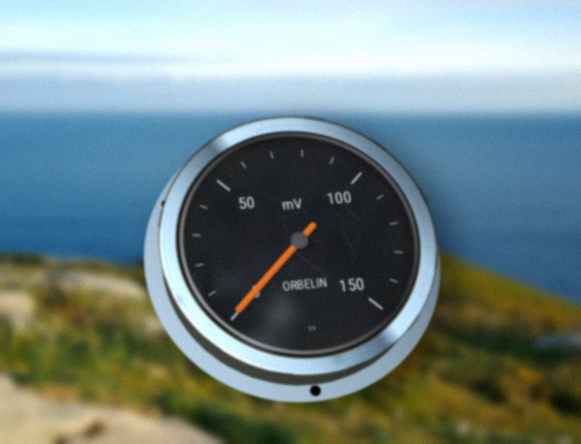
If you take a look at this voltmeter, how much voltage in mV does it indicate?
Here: 0 mV
